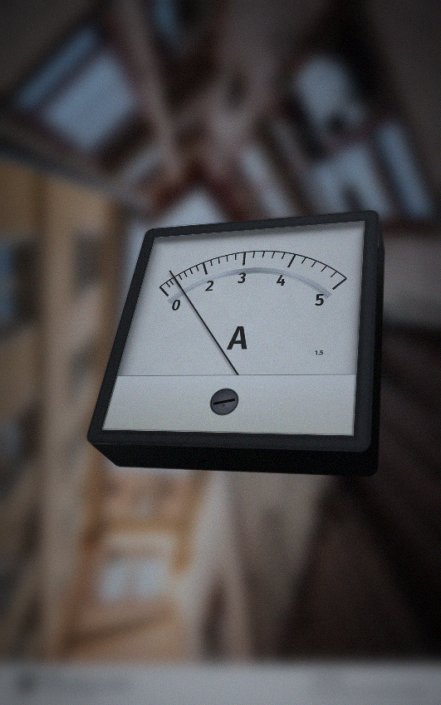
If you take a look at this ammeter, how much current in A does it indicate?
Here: 1 A
